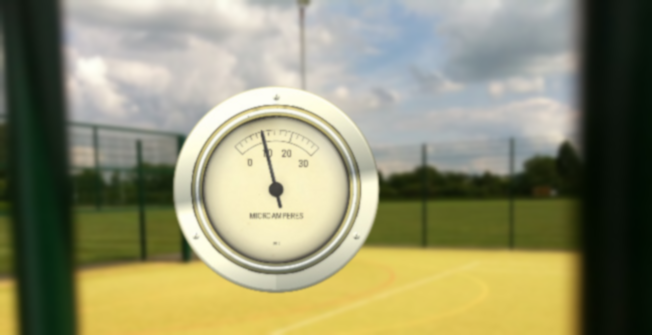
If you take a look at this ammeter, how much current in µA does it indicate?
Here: 10 µA
